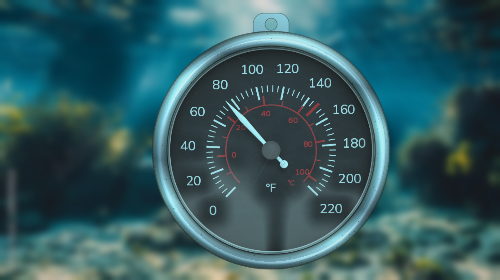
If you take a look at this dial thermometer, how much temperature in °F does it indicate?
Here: 76 °F
